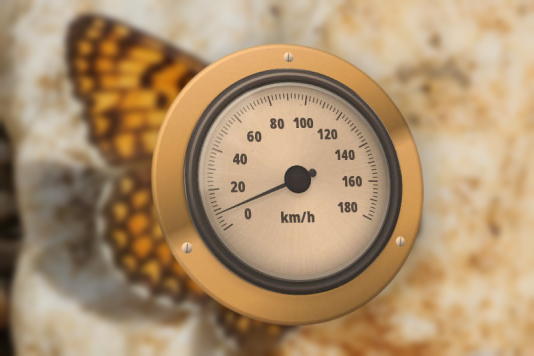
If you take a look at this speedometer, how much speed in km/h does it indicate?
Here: 8 km/h
